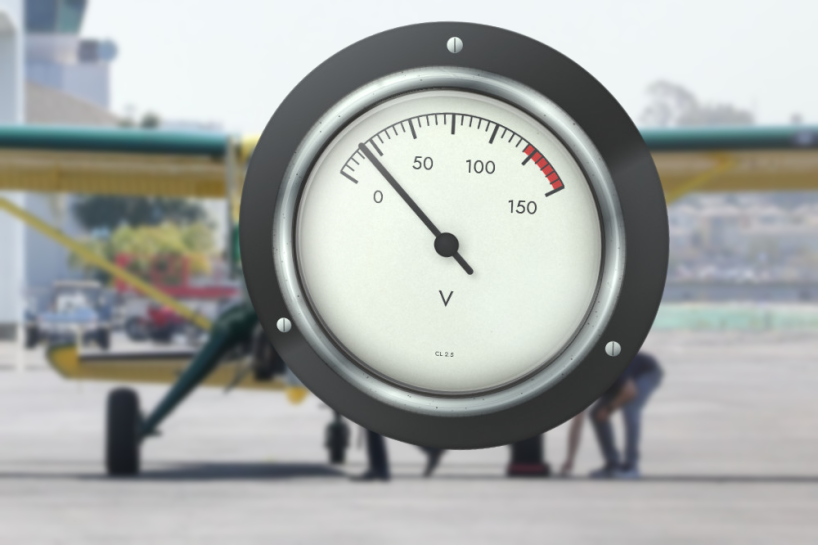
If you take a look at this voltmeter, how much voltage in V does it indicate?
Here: 20 V
